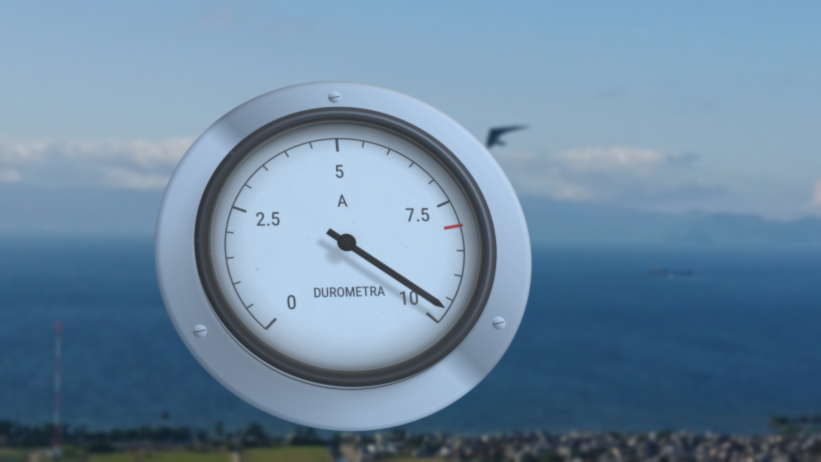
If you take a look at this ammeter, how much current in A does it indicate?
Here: 9.75 A
